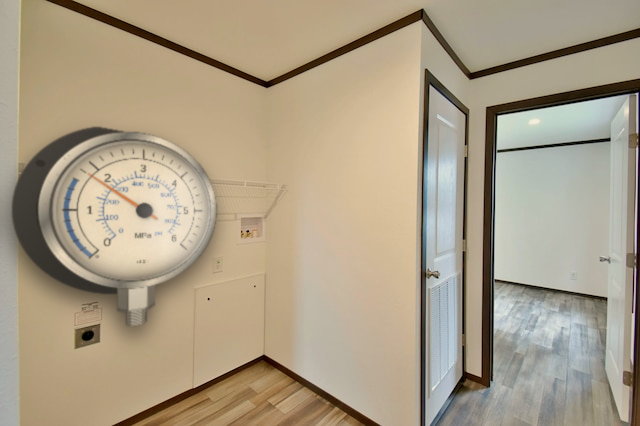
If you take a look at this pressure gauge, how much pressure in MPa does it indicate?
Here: 1.8 MPa
